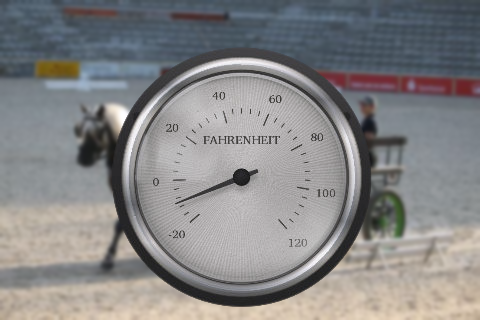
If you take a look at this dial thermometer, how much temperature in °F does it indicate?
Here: -10 °F
